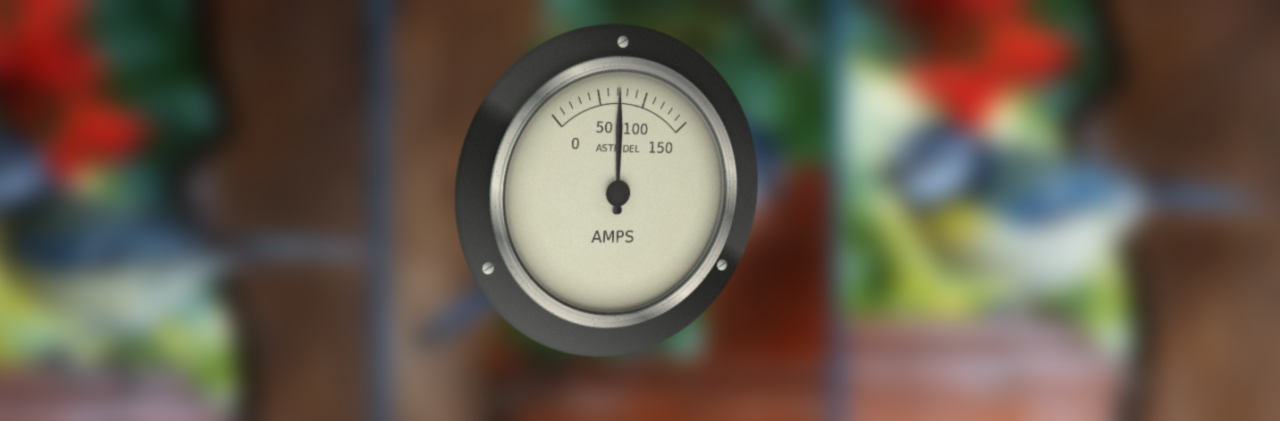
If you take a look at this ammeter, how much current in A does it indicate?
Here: 70 A
